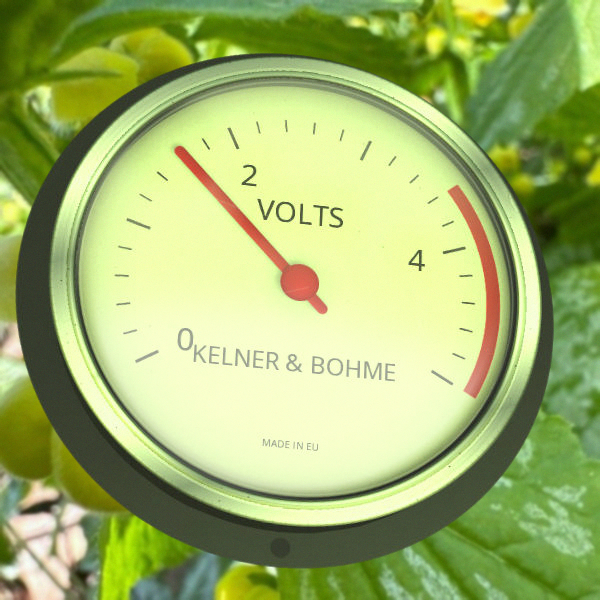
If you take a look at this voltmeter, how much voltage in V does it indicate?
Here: 1.6 V
